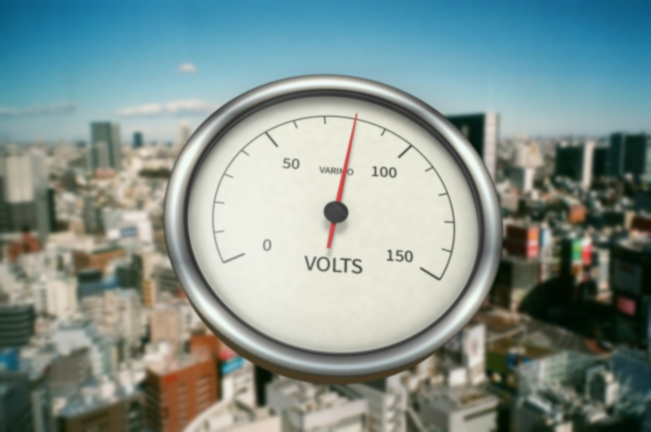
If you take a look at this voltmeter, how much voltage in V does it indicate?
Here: 80 V
